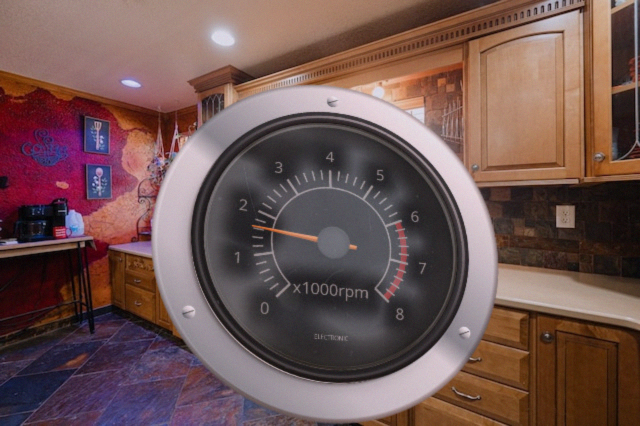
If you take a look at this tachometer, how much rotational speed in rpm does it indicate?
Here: 1600 rpm
